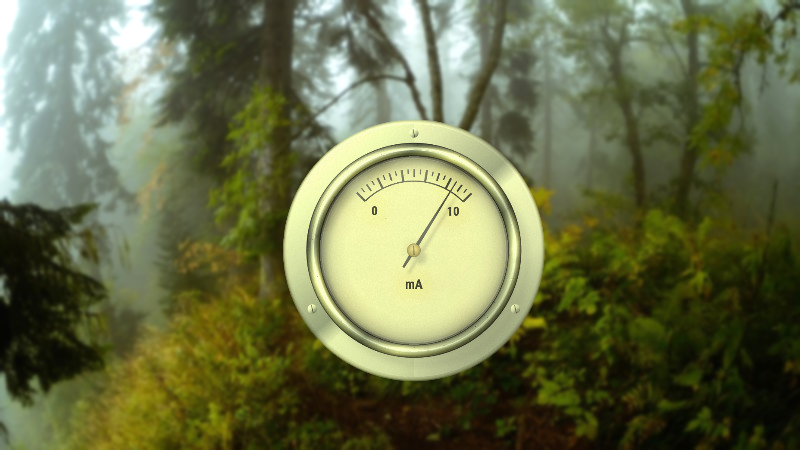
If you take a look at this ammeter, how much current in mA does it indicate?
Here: 8.5 mA
